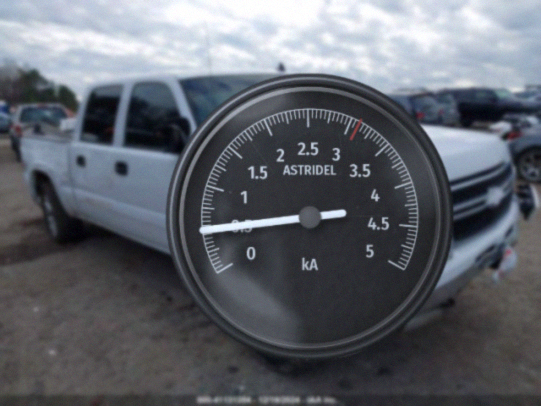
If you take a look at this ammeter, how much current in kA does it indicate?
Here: 0.5 kA
